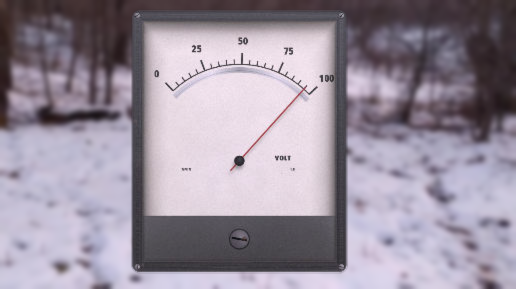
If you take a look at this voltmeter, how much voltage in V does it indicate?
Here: 95 V
